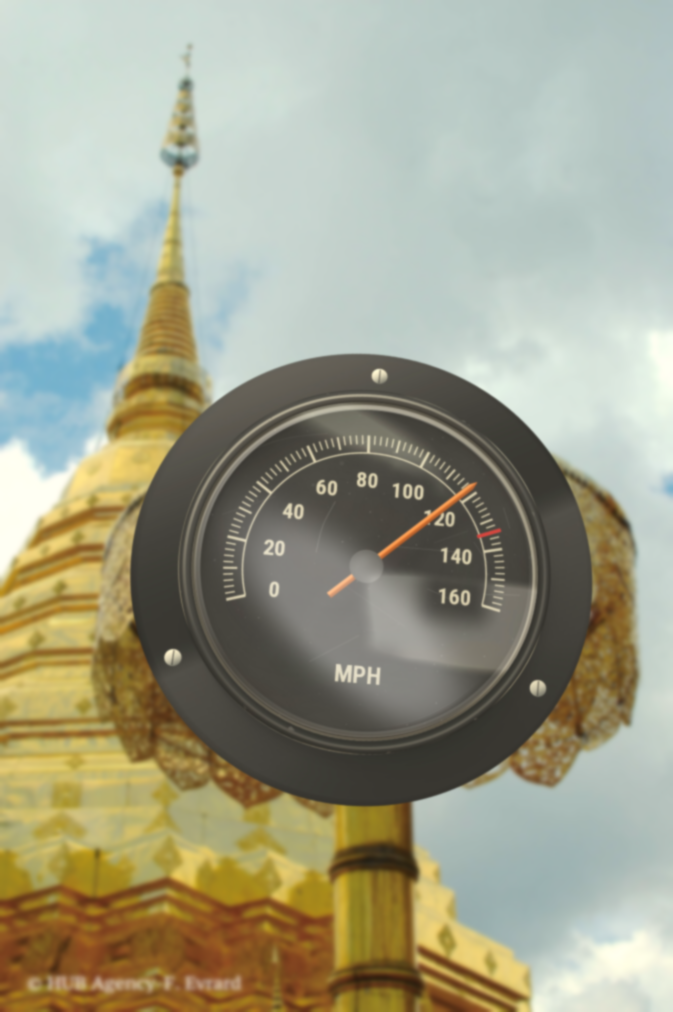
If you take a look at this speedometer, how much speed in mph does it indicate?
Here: 118 mph
